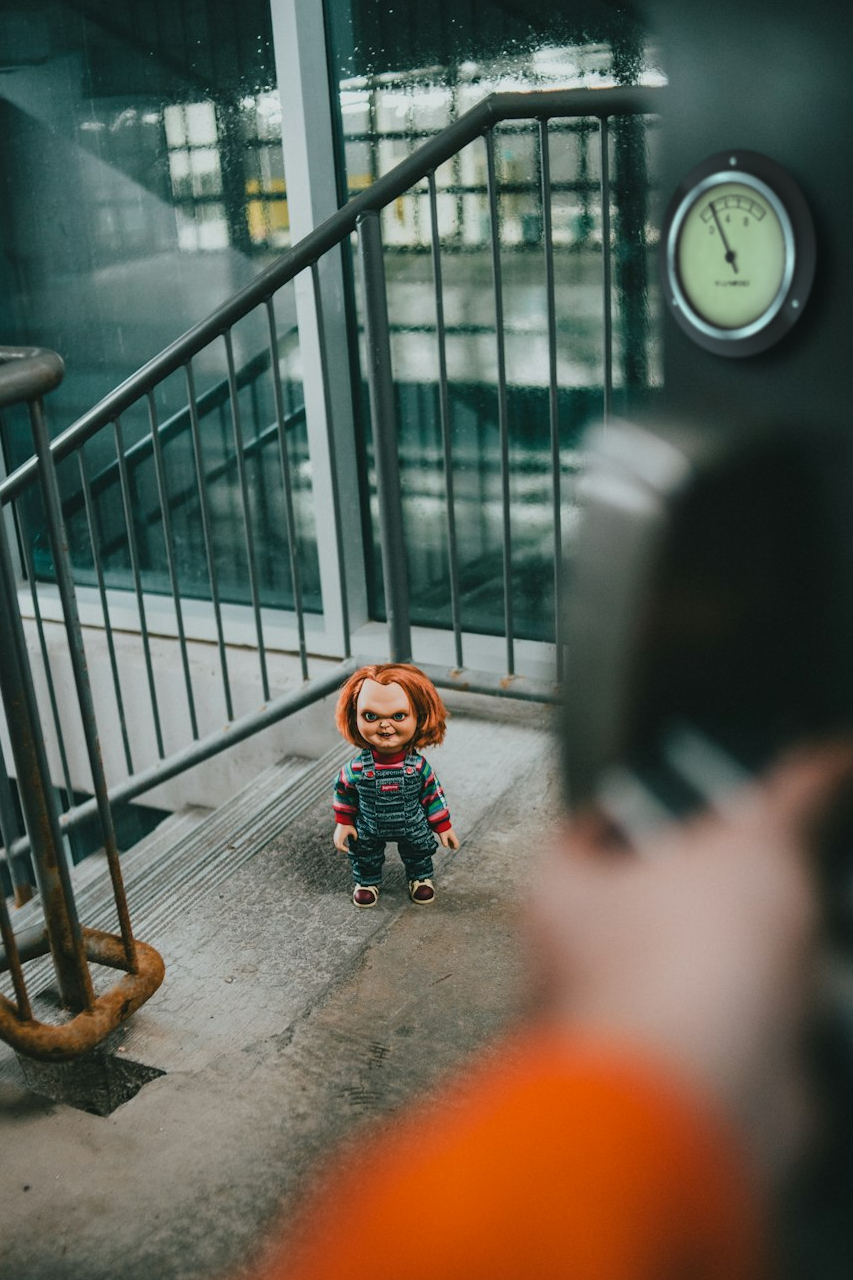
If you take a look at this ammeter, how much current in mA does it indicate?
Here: 2 mA
